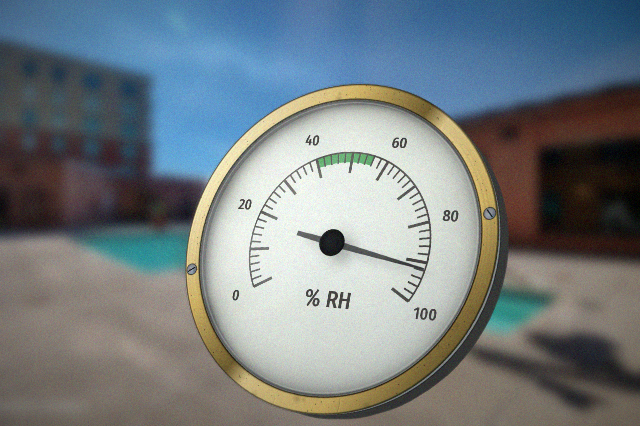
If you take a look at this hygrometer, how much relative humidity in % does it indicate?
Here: 92 %
